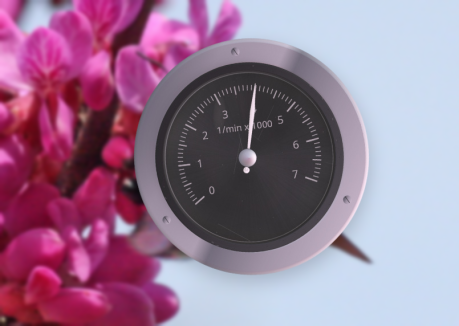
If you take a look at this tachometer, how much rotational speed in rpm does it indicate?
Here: 4000 rpm
